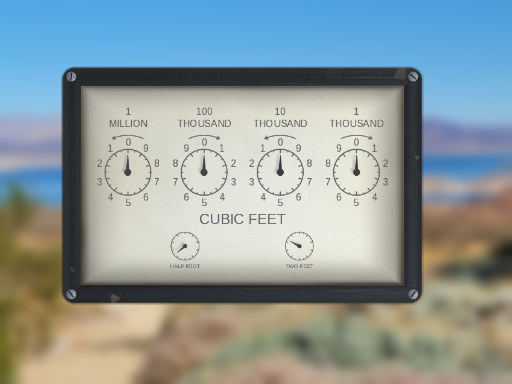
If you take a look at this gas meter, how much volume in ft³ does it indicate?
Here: 0 ft³
